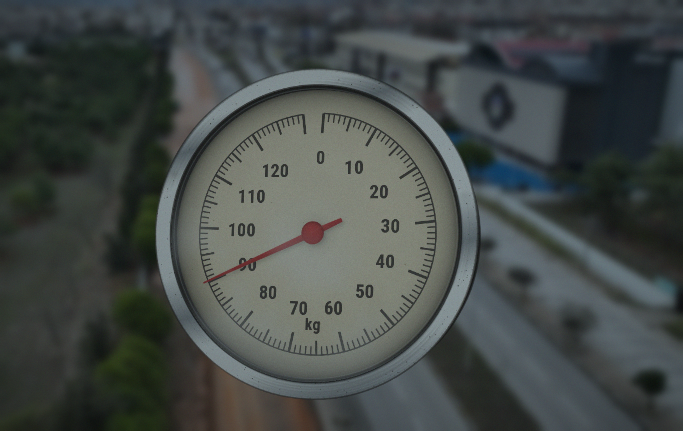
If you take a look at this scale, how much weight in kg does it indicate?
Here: 90 kg
